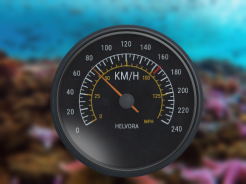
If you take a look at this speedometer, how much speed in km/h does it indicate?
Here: 75 km/h
